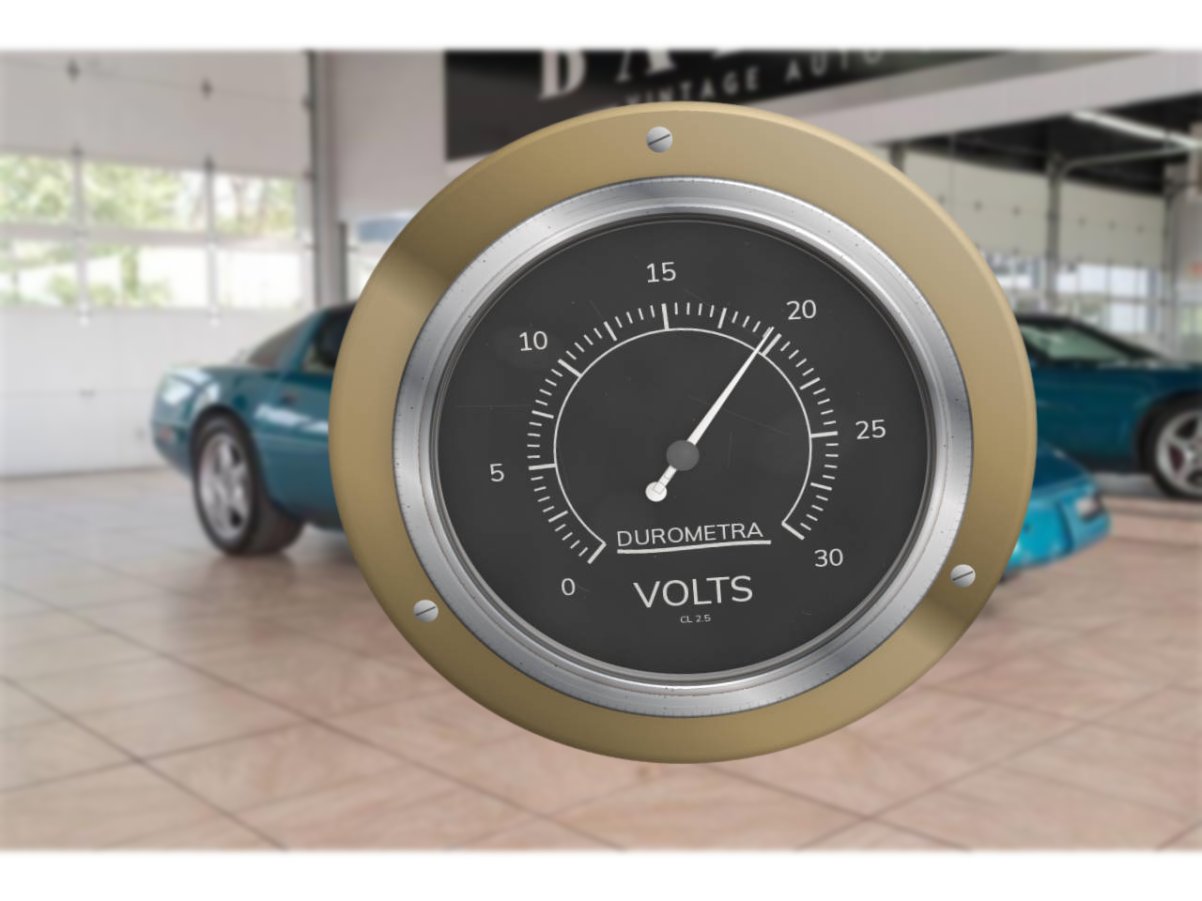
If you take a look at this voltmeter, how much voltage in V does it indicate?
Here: 19.5 V
